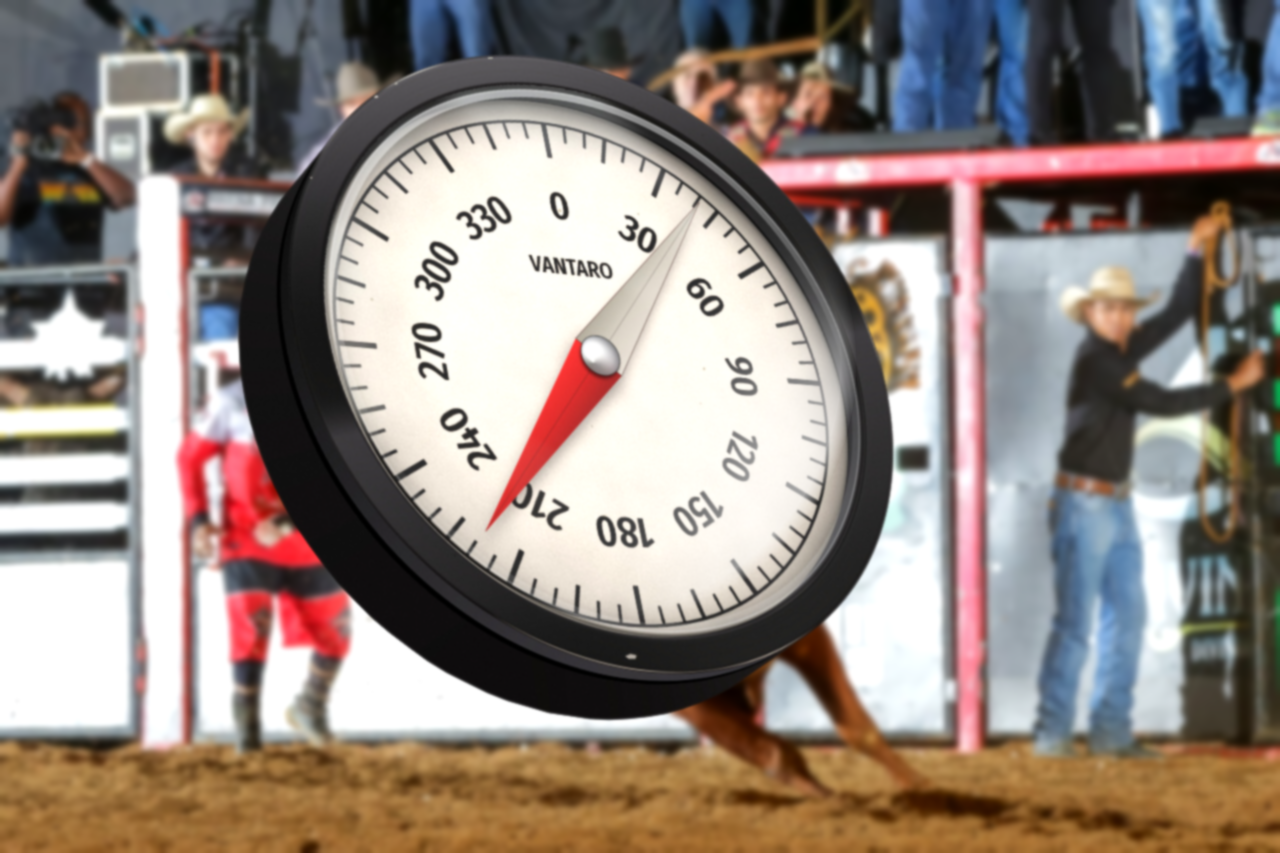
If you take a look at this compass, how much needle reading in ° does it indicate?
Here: 220 °
